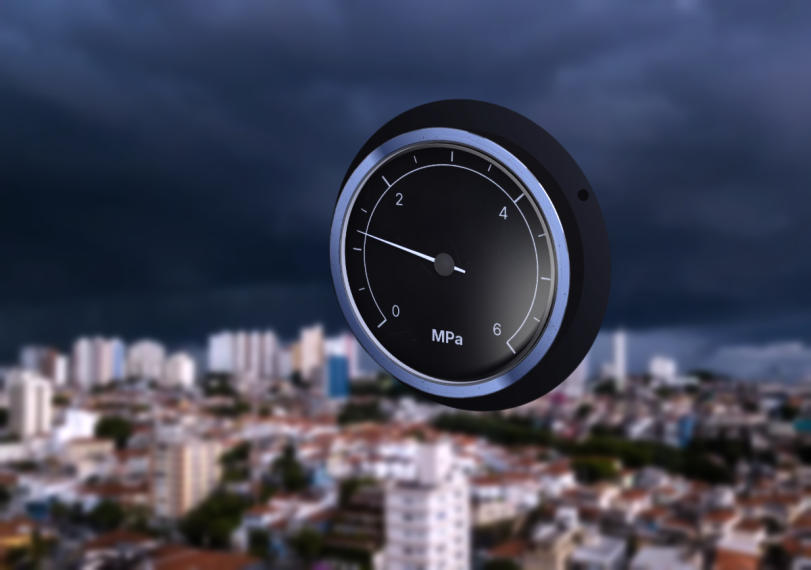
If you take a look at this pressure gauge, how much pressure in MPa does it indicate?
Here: 1.25 MPa
